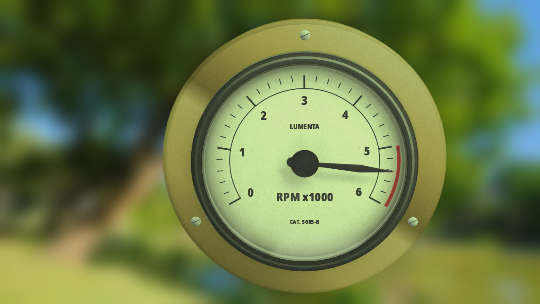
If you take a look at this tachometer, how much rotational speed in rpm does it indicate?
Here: 5400 rpm
